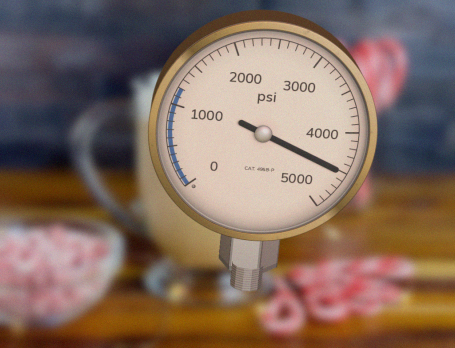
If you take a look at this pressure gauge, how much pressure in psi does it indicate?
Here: 4500 psi
